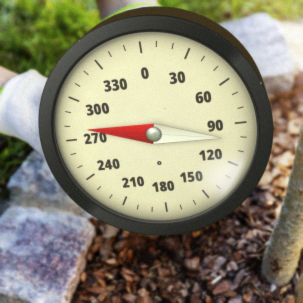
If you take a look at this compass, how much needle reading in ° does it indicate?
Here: 280 °
